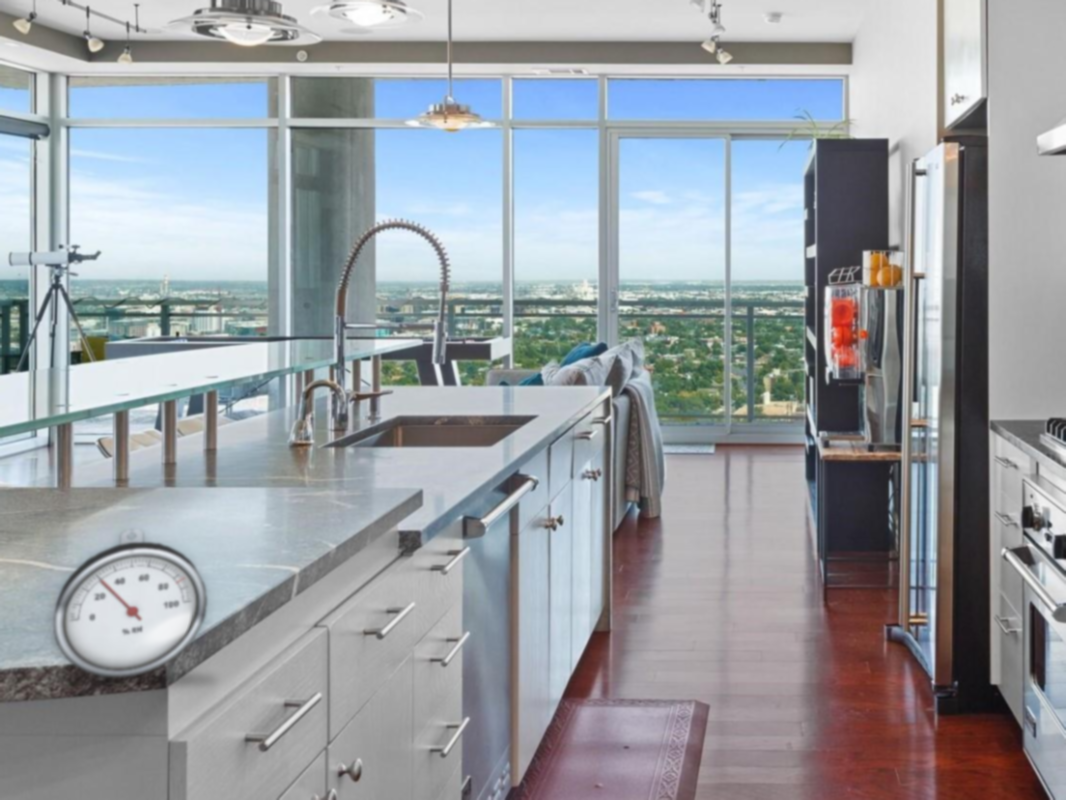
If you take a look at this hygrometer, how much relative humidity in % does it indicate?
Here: 30 %
